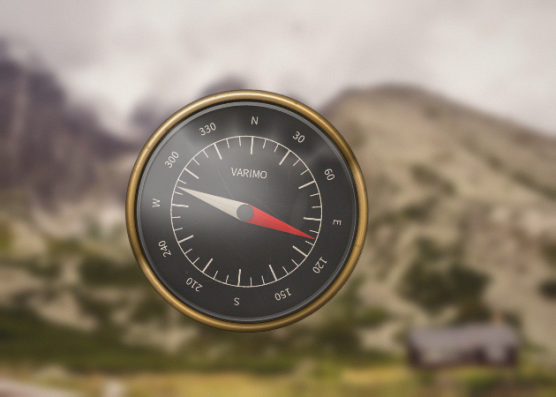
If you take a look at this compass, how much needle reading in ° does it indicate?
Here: 105 °
